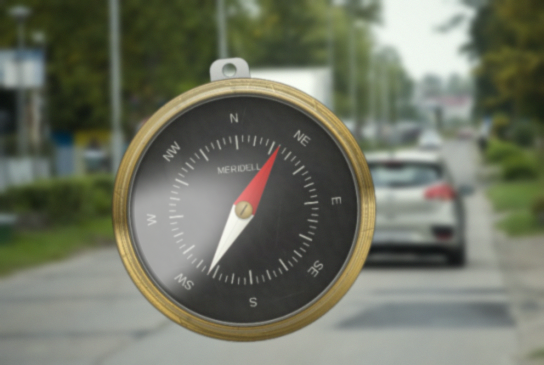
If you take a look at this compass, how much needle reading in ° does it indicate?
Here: 35 °
